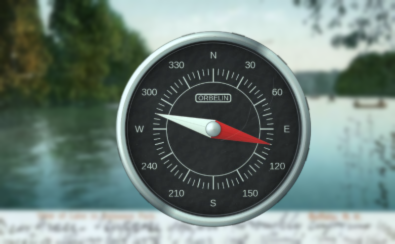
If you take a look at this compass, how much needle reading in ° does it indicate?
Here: 105 °
